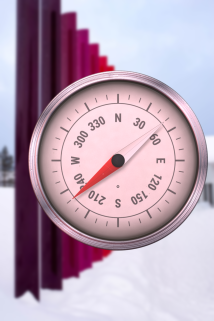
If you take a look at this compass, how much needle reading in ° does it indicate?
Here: 230 °
